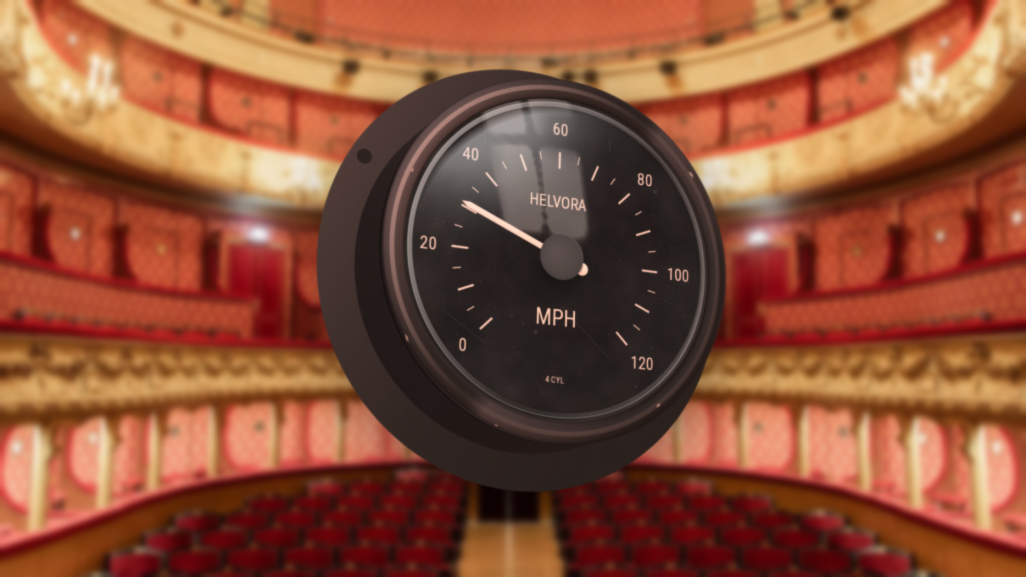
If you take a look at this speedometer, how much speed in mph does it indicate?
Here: 30 mph
